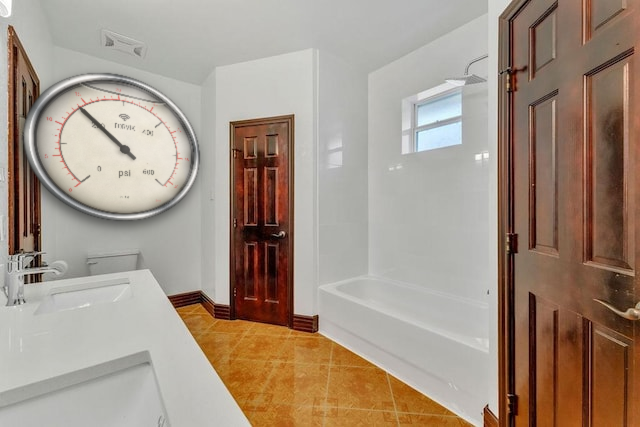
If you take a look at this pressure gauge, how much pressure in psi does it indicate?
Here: 200 psi
